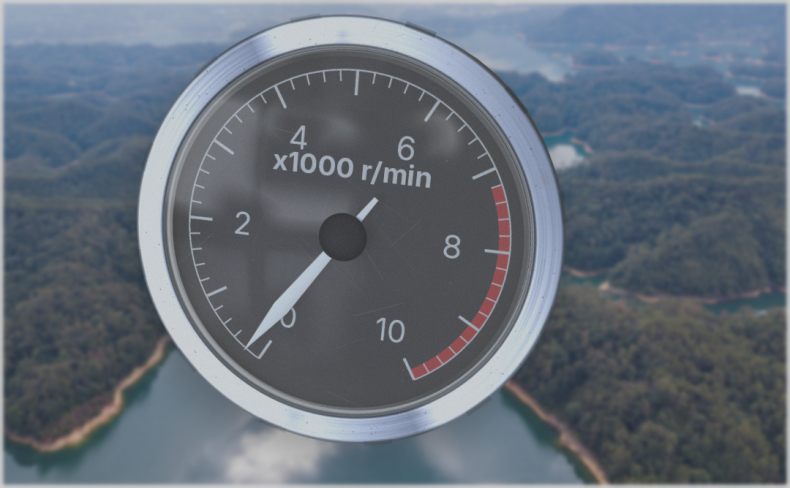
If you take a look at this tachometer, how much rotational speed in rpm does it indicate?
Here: 200 rpm
